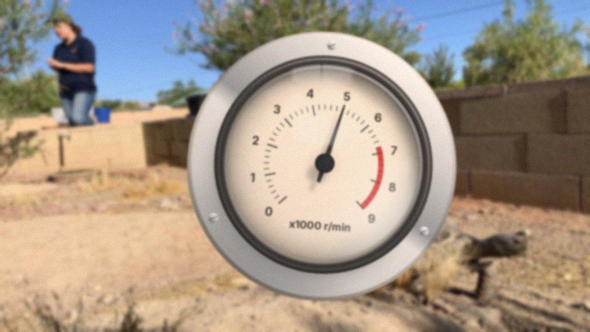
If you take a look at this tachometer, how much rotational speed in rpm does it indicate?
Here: 5000 rpm
